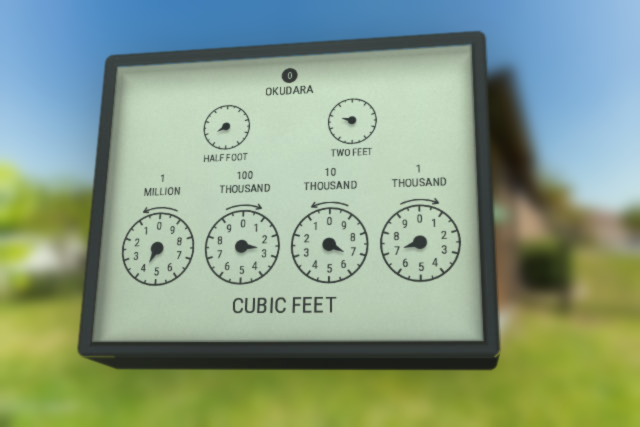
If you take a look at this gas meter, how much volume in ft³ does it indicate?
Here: 426700 ft³
